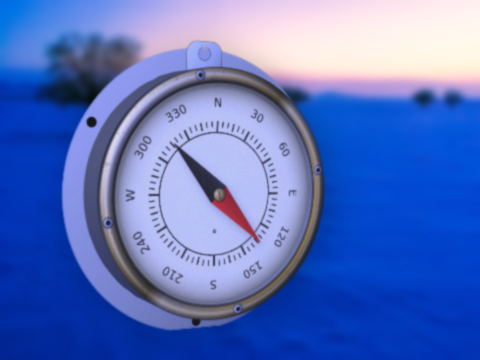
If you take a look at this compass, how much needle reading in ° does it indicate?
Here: 135 °
